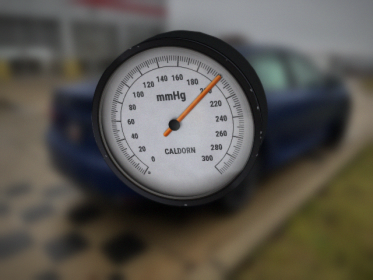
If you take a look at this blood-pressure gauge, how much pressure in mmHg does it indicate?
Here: 200 mmHg
